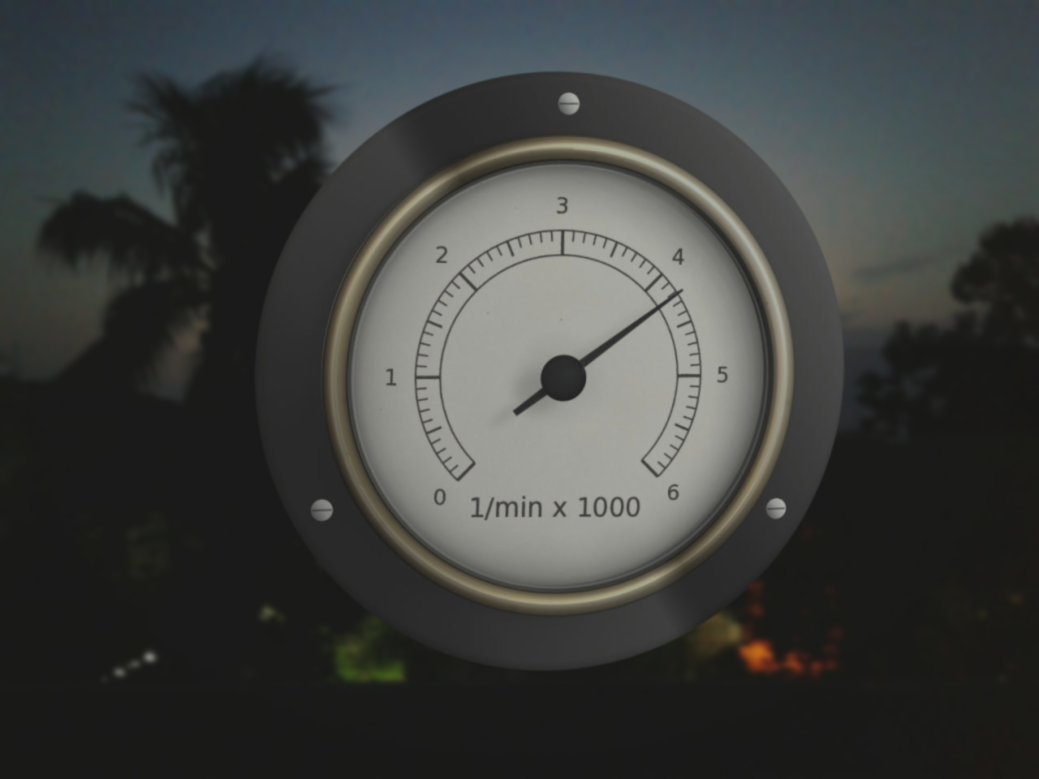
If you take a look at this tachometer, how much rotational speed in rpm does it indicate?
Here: 4200 rpm
